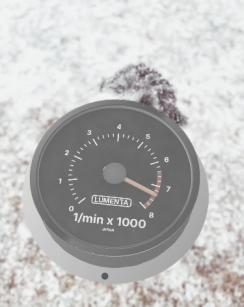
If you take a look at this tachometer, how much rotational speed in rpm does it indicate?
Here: 7400 rpm
